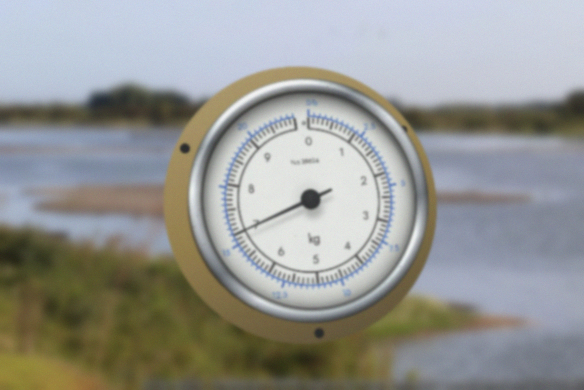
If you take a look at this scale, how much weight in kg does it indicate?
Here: 7 kg
